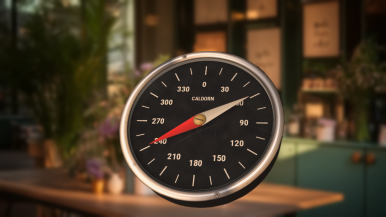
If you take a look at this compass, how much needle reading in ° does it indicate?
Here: 240 °
